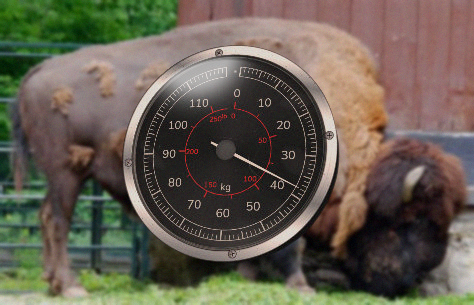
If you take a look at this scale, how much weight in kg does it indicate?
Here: 38 kg
